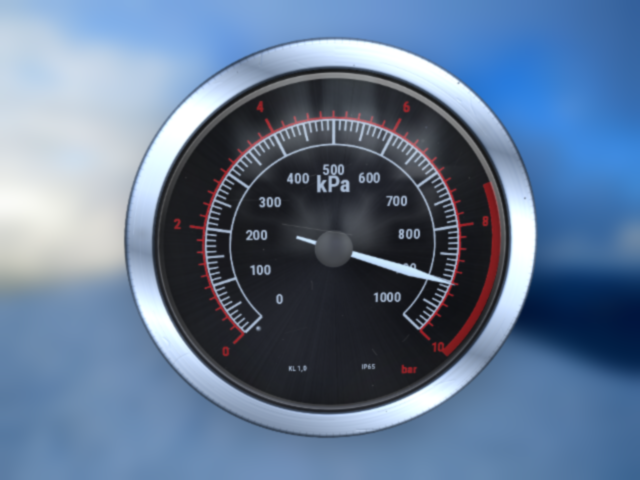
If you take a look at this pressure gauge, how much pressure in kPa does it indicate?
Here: 900 kPa
